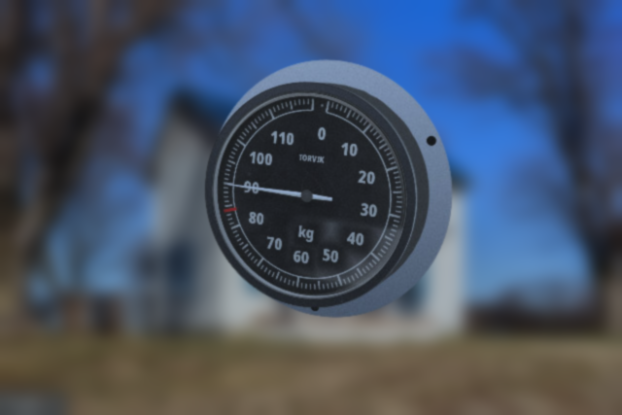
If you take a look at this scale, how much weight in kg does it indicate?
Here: 90 kg
